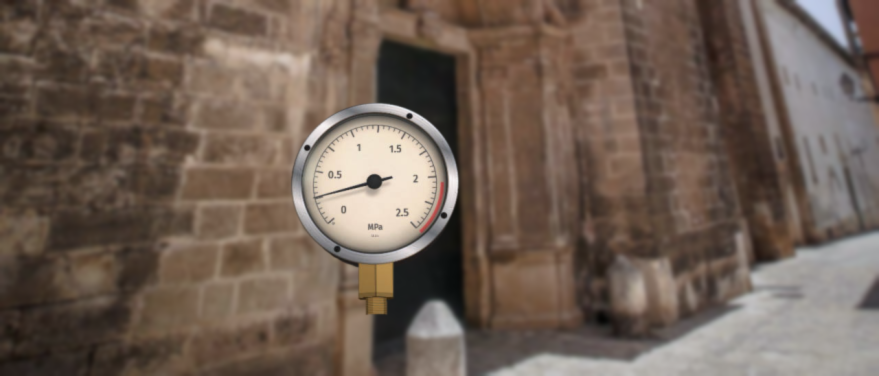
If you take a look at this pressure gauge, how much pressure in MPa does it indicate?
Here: 0.25 MPa
